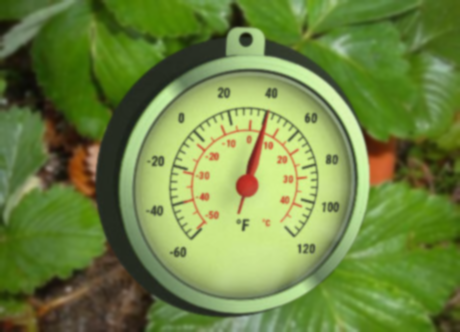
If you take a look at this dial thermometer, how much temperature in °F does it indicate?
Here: 40 °F
